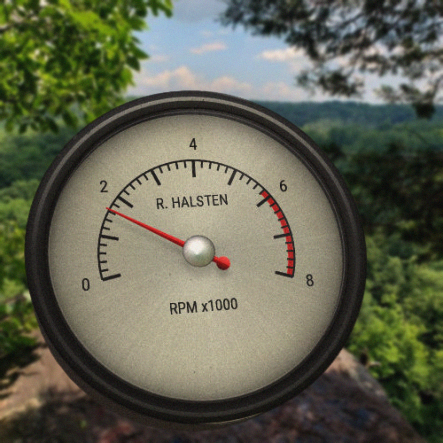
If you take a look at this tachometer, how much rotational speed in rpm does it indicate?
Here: 1600 rpm
